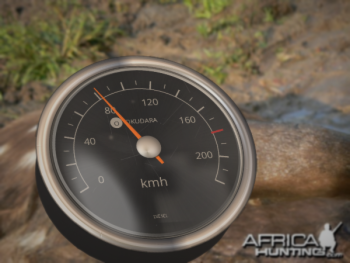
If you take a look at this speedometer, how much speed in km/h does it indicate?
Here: 80 km/h
